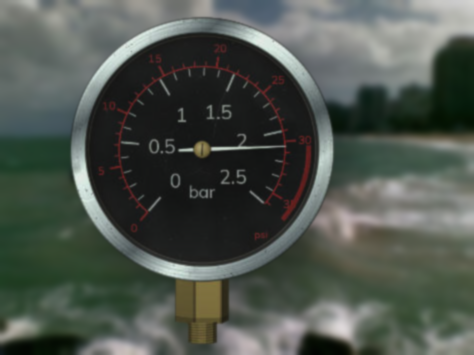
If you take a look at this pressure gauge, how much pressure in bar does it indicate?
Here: 2.1 bar
